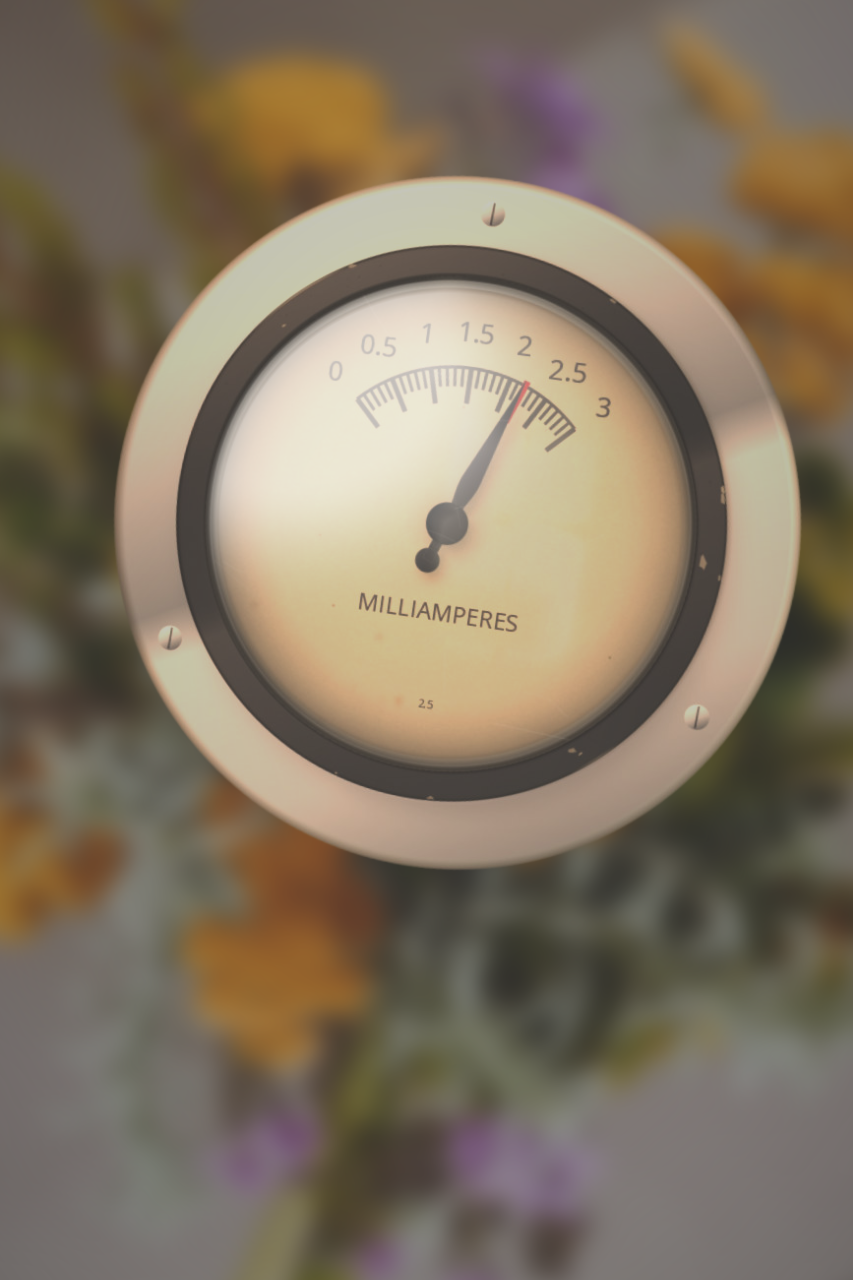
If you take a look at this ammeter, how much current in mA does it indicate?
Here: 2.2 mA
